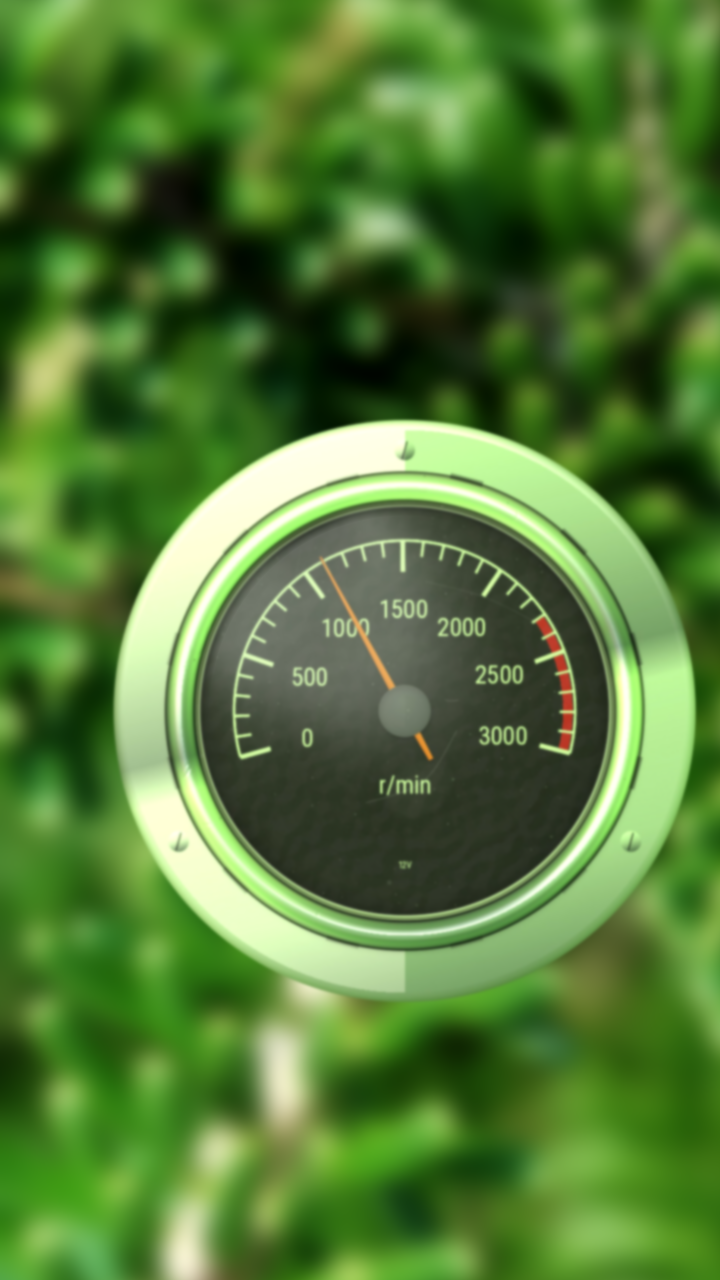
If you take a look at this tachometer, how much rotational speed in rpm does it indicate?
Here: 1100 rpm
